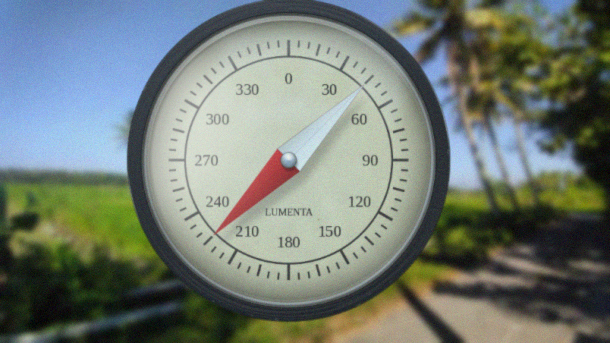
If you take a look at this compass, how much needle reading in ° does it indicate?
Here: 225 °
